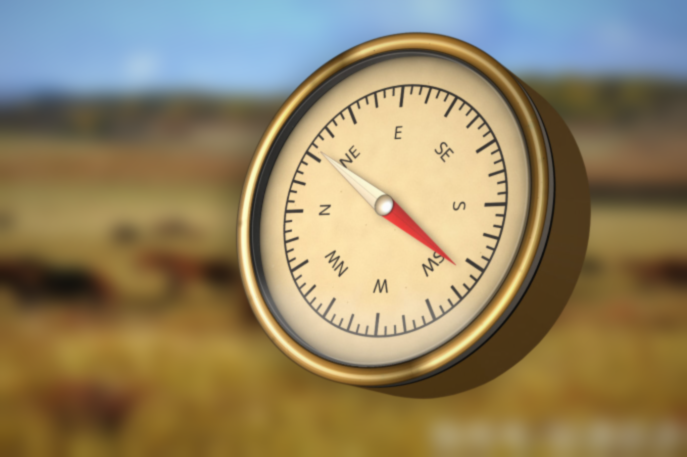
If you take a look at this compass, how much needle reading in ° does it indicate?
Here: 215 °
